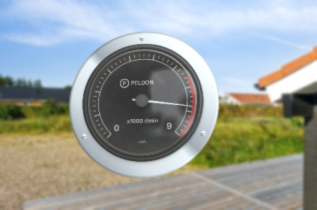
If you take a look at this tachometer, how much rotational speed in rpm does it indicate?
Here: 7800 rpm
